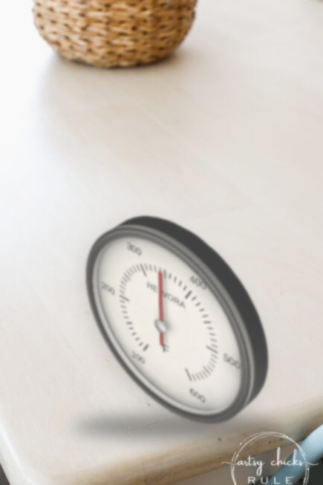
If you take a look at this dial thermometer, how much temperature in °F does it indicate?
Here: 350 °F
